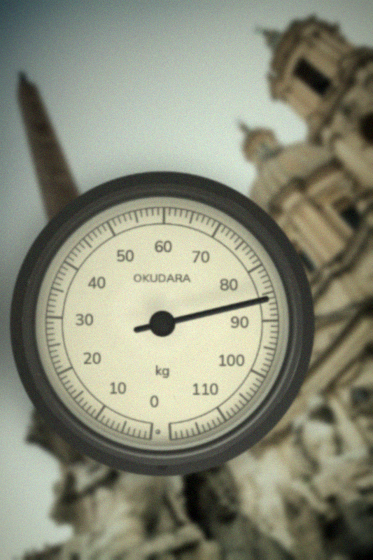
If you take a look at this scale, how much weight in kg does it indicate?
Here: 86 kg
